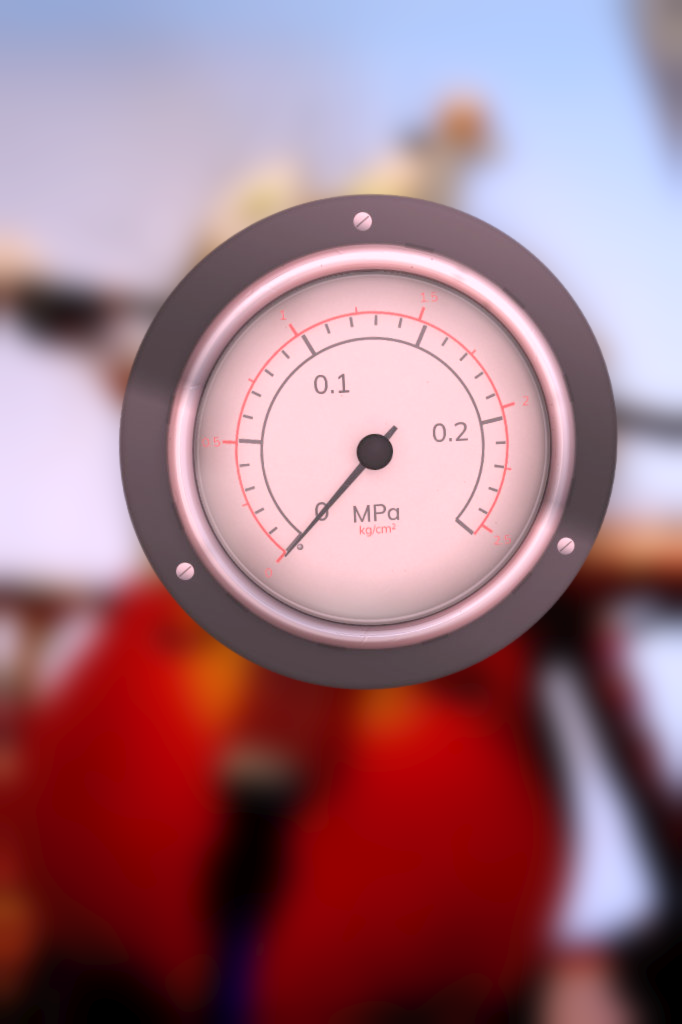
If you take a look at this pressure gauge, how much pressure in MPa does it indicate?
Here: 0 MPa
